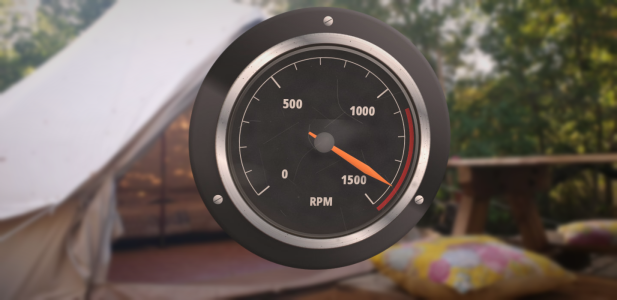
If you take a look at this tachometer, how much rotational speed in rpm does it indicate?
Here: 1400 rpm
